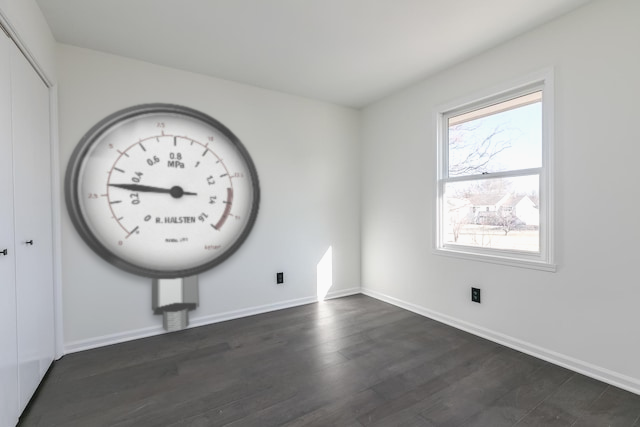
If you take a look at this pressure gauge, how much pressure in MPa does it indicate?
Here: 0.3 MPa
